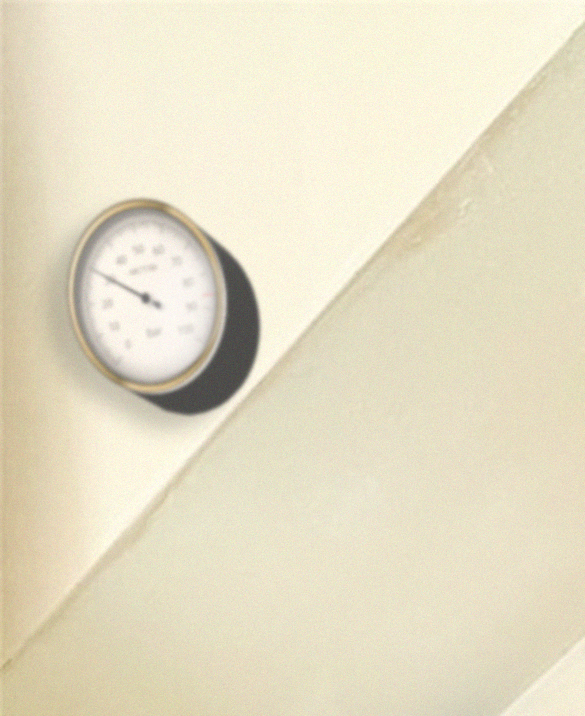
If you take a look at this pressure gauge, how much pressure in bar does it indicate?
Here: 30 bar
